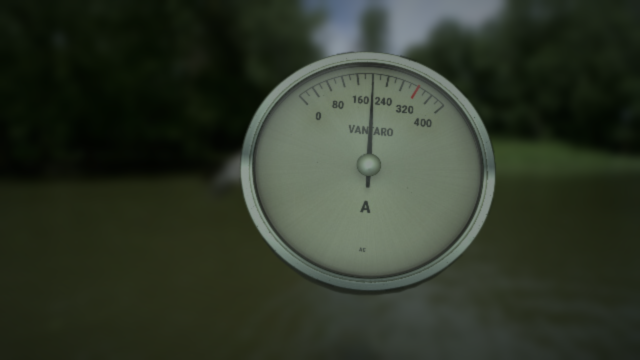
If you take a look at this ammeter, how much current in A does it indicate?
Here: 200 A
